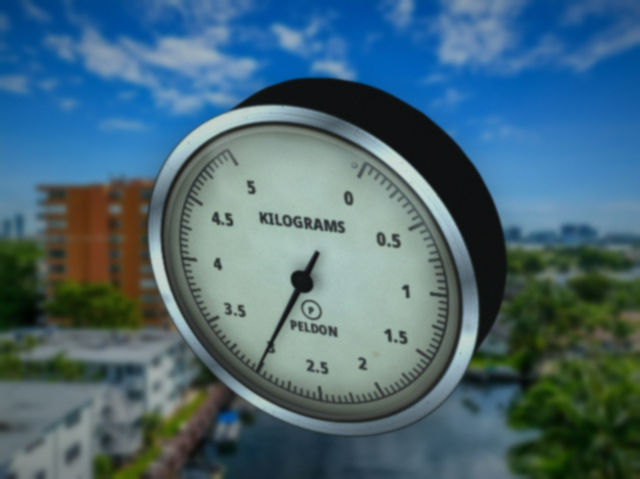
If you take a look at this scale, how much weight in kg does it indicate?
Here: 3 kg
